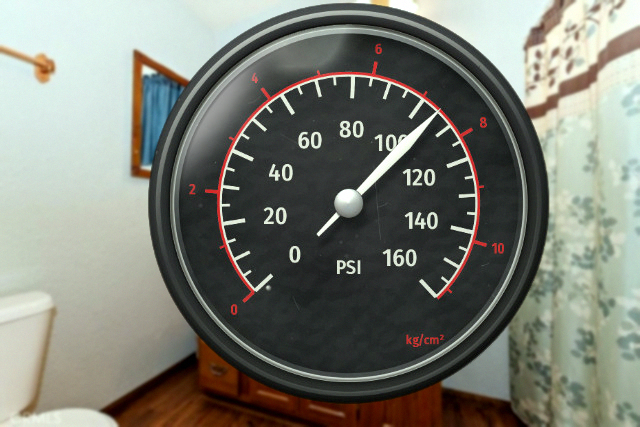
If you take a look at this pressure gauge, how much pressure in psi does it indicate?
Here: 105 psi
